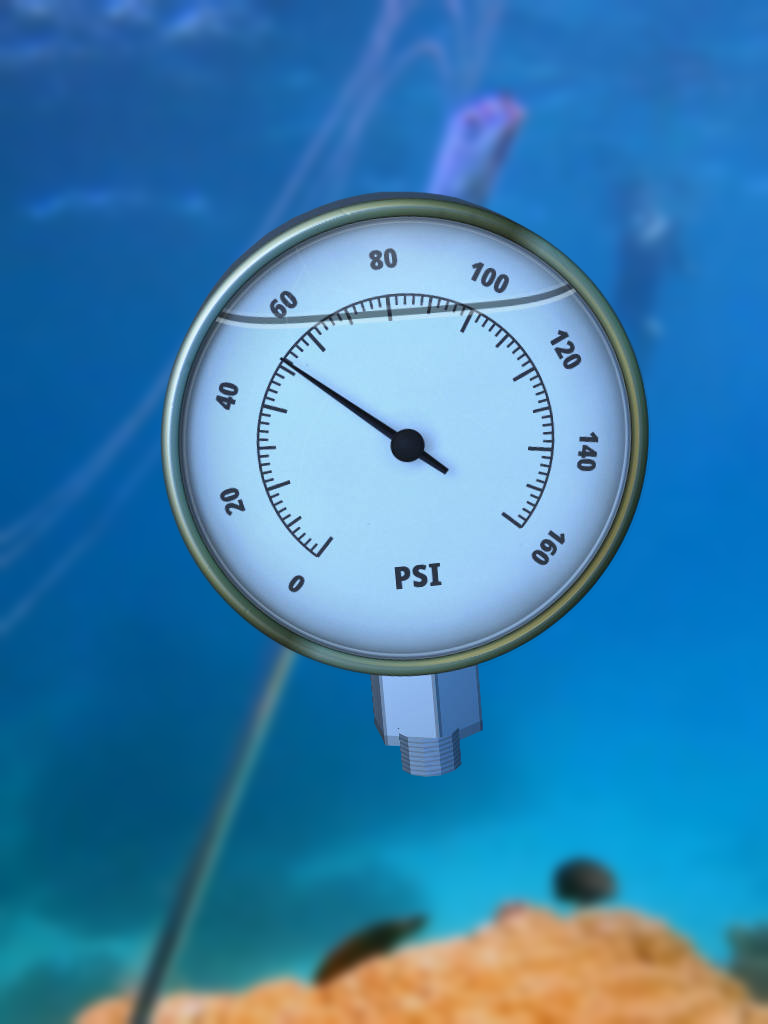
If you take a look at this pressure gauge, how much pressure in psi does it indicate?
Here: 52 psi
